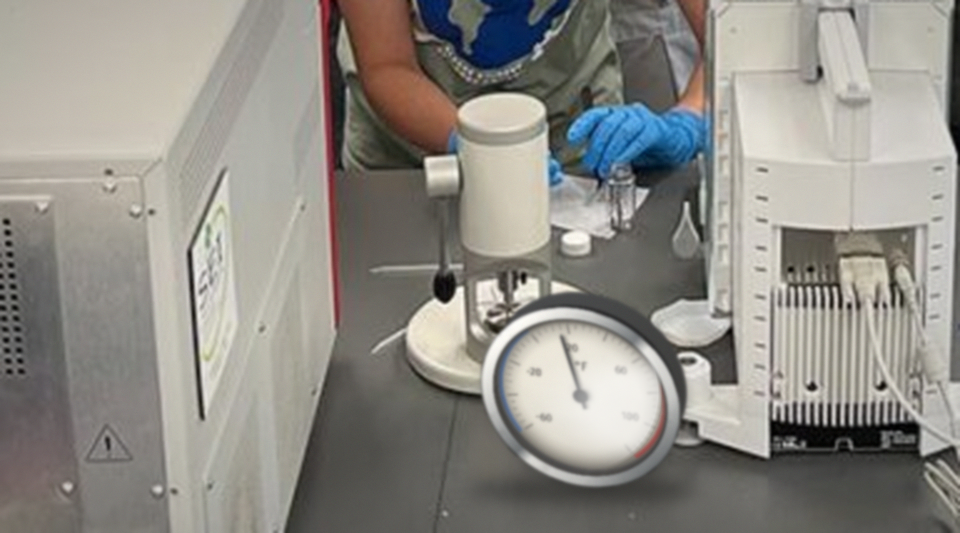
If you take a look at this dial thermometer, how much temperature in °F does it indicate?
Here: 16 °F
